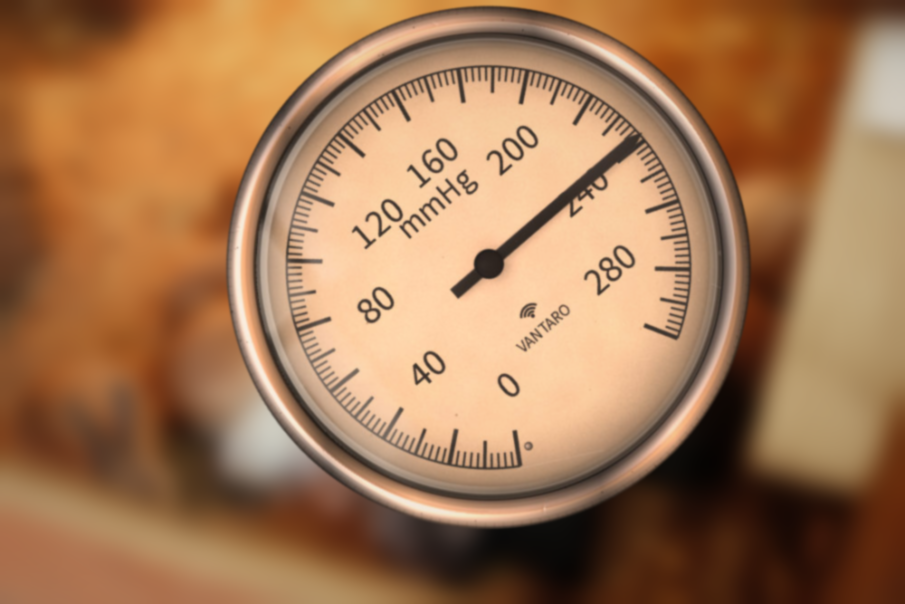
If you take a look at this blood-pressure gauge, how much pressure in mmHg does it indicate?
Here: 238 mmHg
